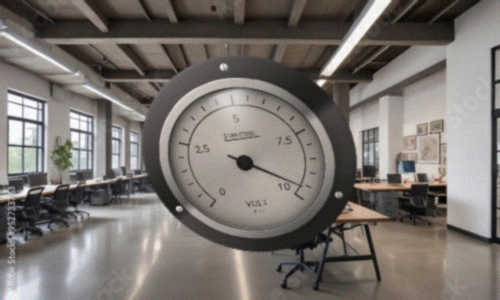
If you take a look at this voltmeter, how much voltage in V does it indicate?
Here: 9.5 V
